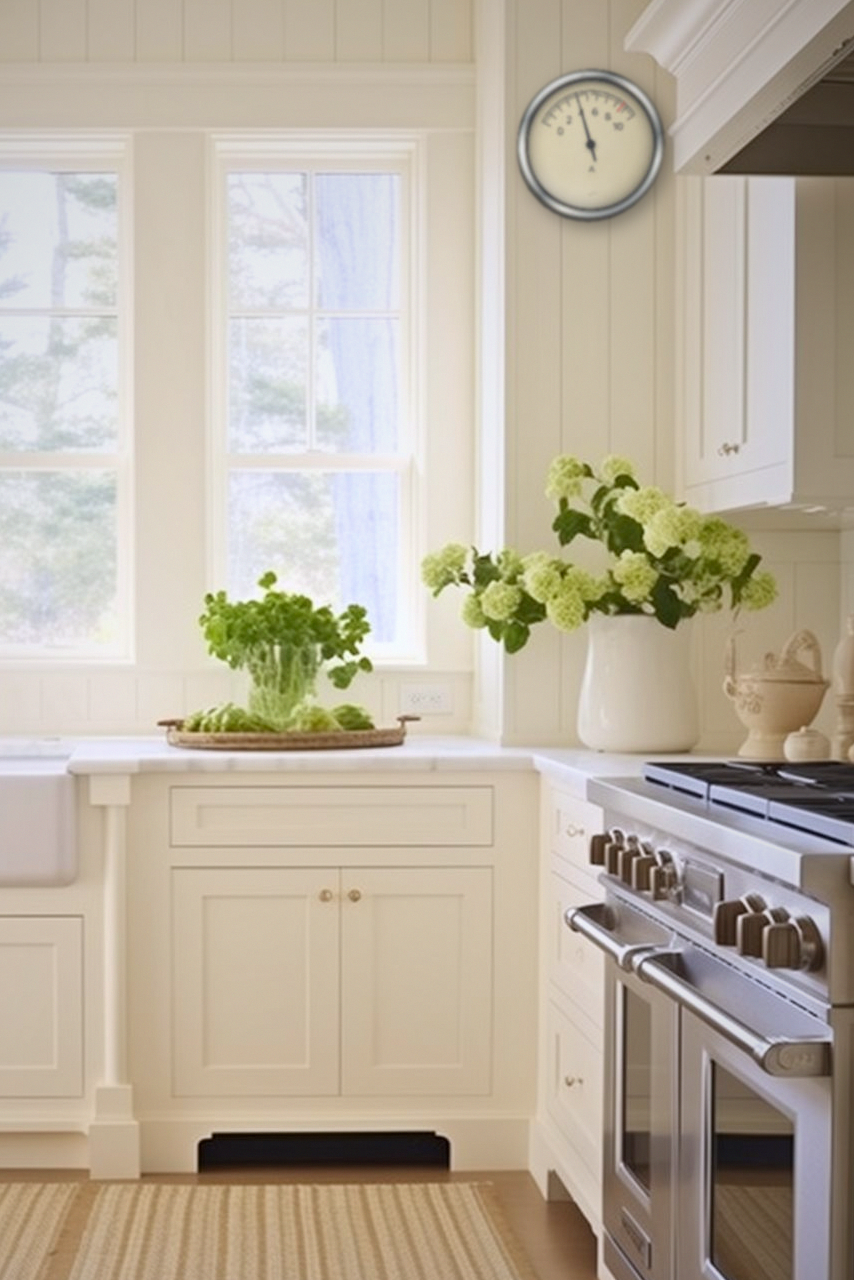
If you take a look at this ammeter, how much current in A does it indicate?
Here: 4 A
